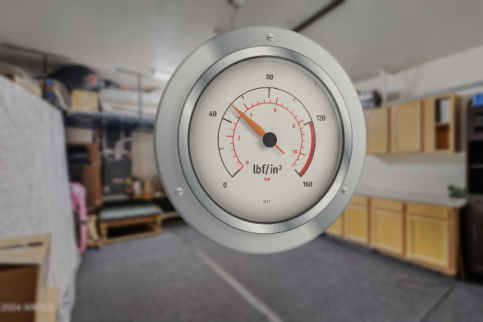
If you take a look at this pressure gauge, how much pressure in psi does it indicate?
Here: 50 psi
